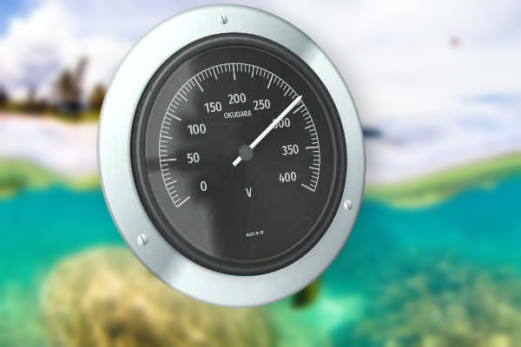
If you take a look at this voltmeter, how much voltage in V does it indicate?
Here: 290 V
